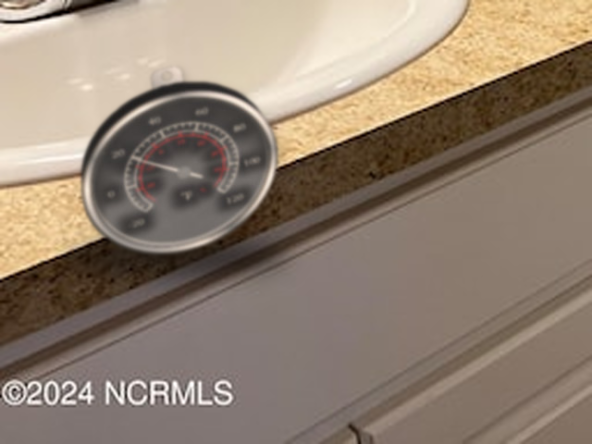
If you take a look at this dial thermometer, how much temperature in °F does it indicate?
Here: 20 °F
